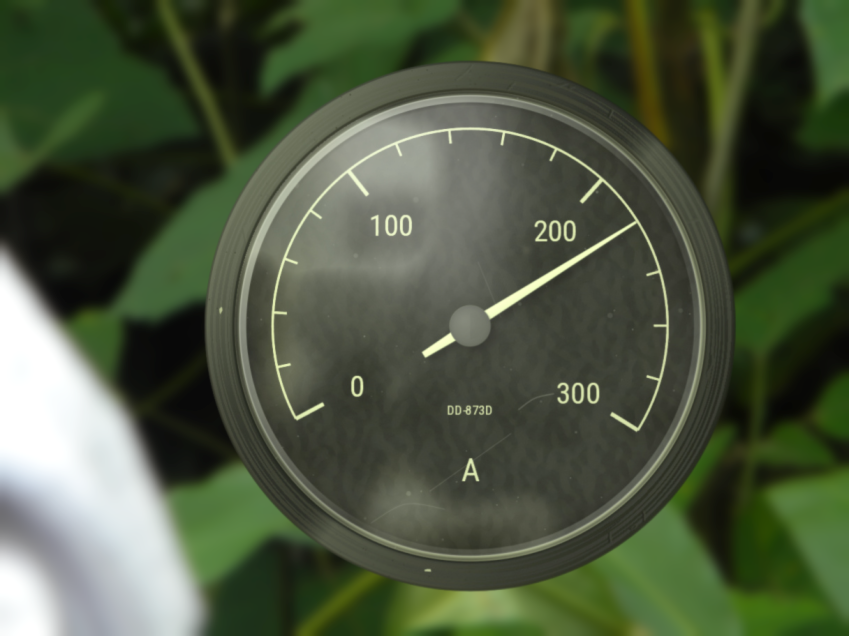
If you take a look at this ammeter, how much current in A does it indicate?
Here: 220 A
